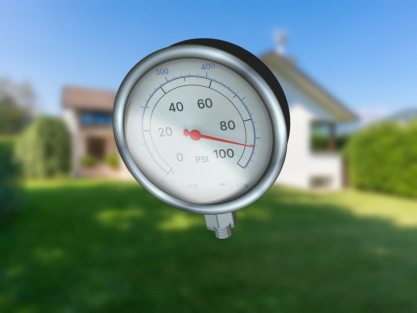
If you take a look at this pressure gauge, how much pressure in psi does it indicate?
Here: 90 psi
